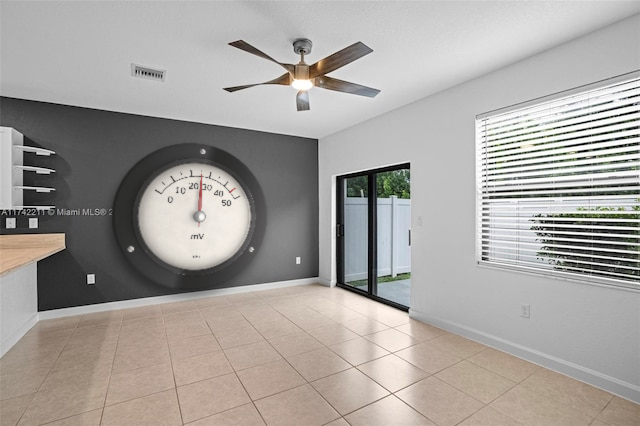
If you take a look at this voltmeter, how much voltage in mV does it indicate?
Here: 25 mV
